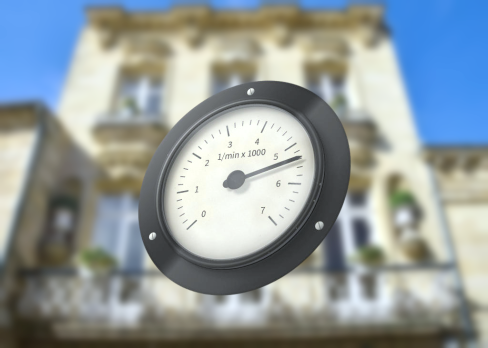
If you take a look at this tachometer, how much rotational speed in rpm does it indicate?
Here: 5400 rpm
